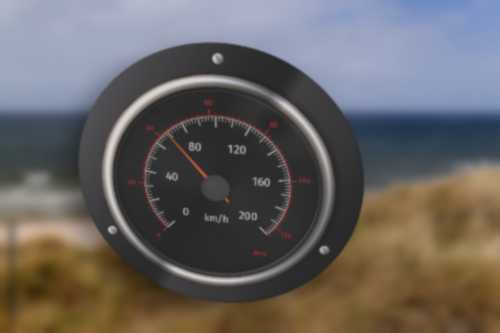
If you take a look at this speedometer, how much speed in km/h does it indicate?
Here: 70 km/h
